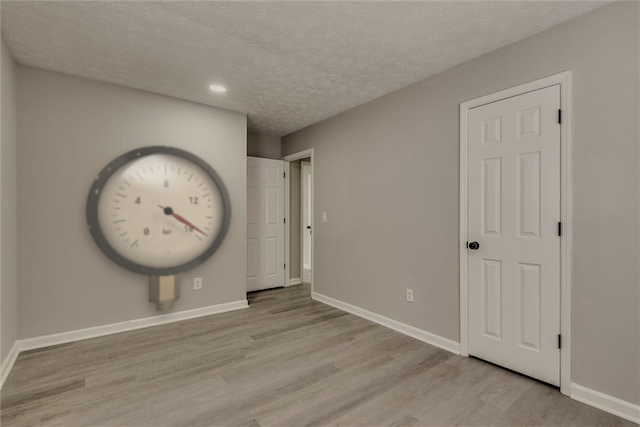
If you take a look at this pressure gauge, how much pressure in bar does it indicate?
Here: 15.5 bar
